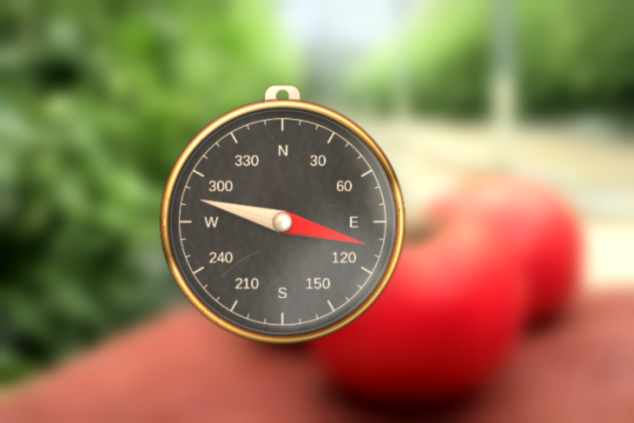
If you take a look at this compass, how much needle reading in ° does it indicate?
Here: 105 °
